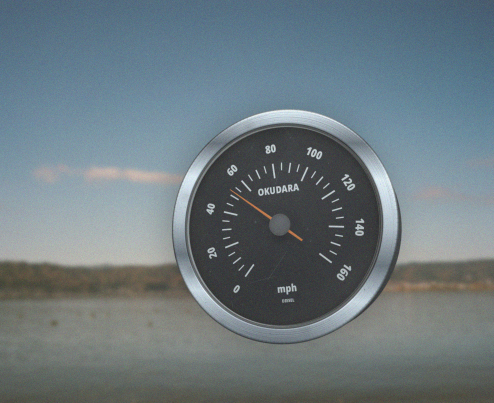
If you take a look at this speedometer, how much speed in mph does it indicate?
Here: 52.5 mph
